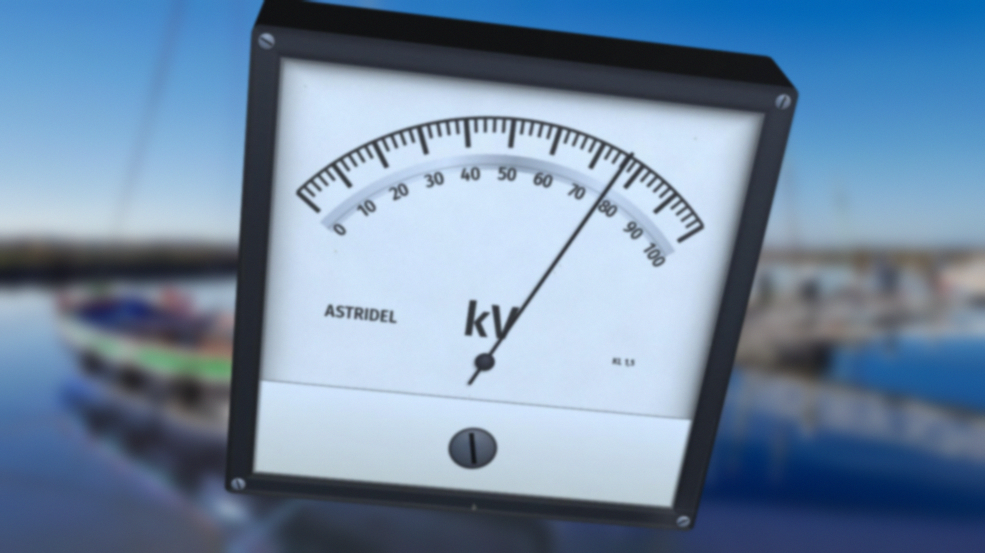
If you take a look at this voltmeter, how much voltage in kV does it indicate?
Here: 76 kV
